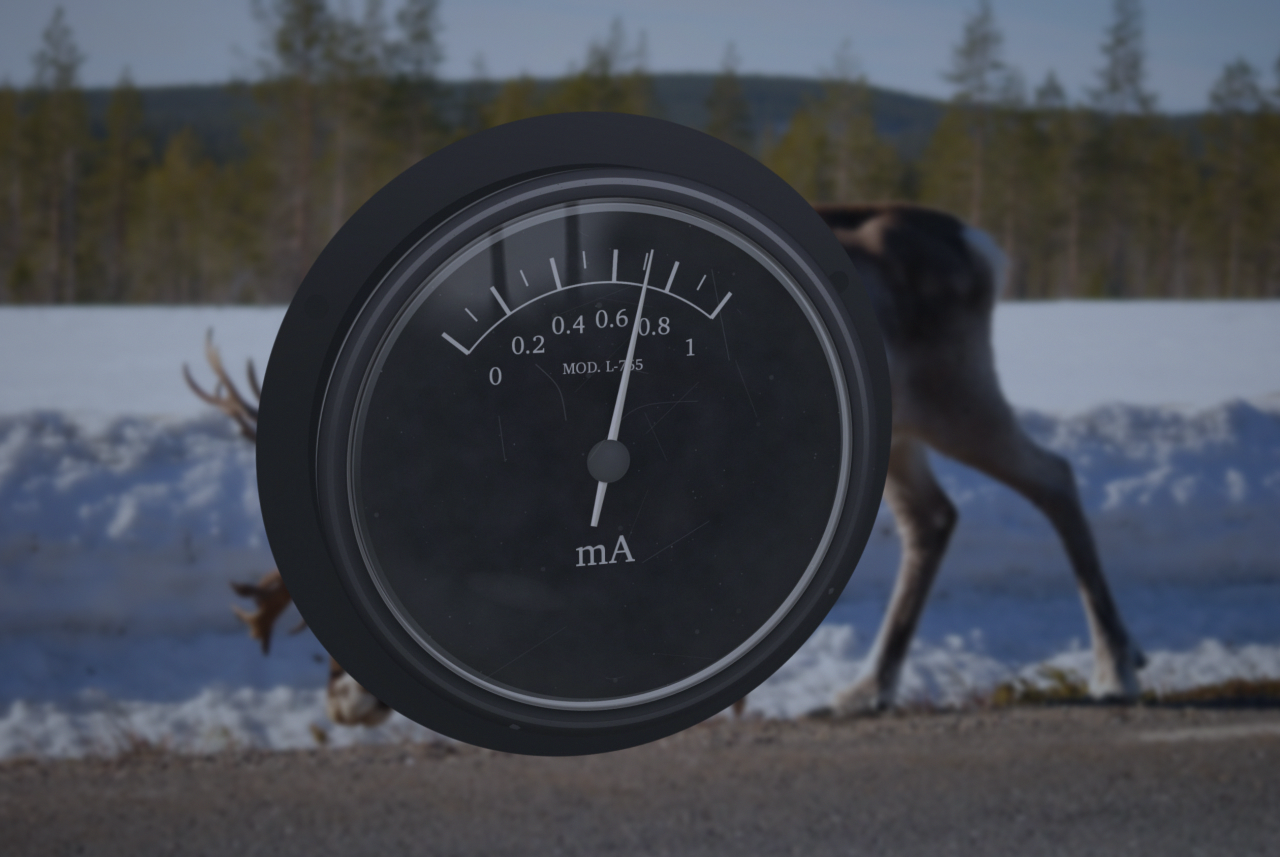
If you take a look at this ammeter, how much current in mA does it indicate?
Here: 0.7 mA
